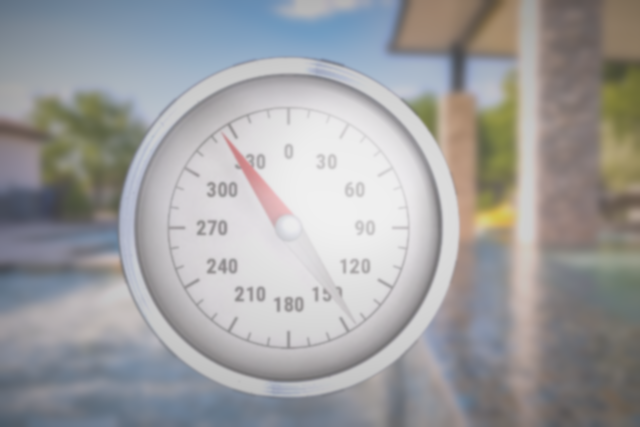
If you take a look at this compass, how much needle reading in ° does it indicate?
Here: 325 °
